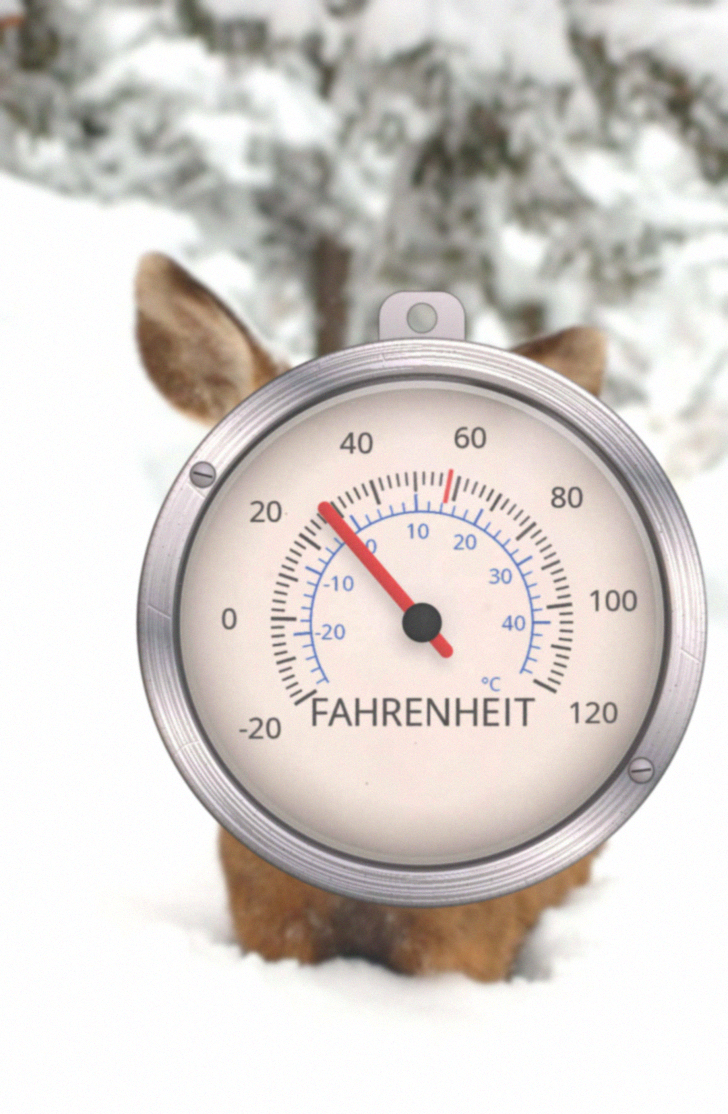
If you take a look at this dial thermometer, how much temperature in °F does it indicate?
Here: 28 °F
